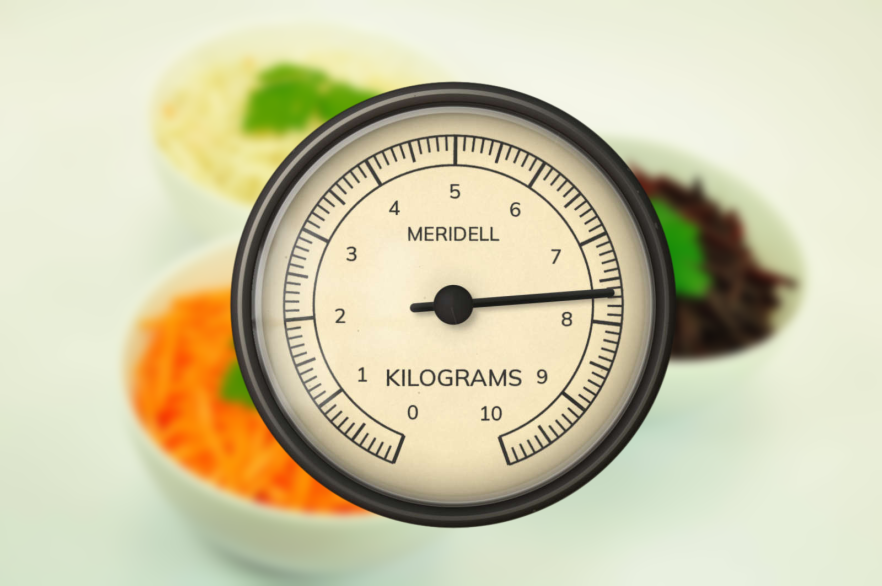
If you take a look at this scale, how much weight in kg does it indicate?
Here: 7.65 kg
